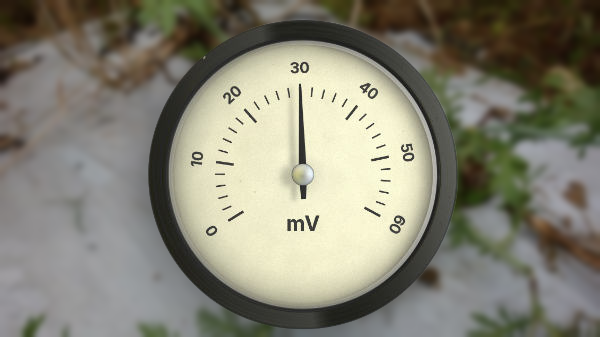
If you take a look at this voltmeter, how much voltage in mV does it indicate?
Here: 30 mV
